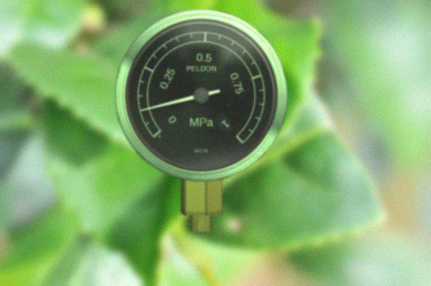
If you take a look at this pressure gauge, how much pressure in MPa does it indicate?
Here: 0.1 MPa
